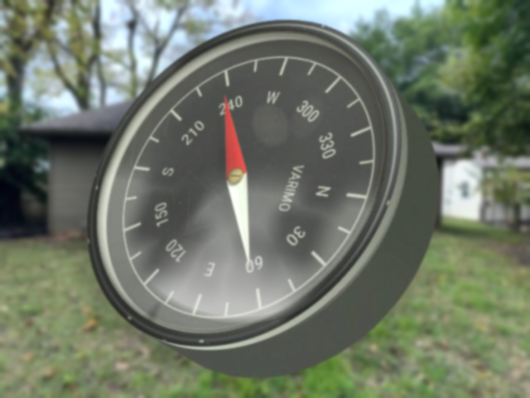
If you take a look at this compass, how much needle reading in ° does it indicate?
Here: 240 °
